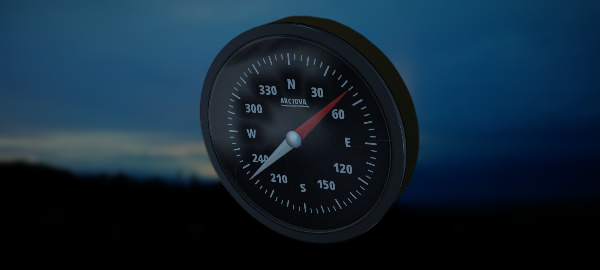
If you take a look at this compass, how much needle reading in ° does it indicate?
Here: 50 °
